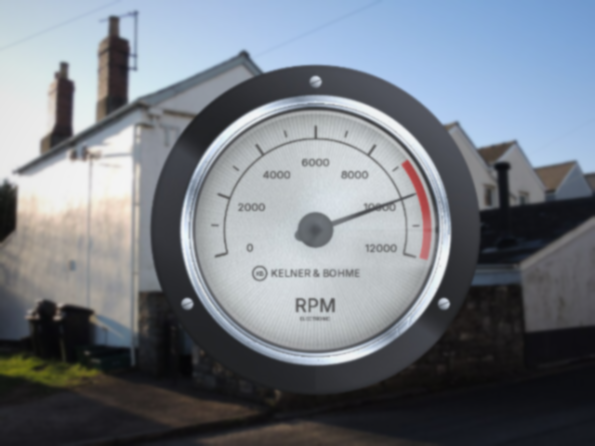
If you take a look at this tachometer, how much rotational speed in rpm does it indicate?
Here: 10000 rpm
